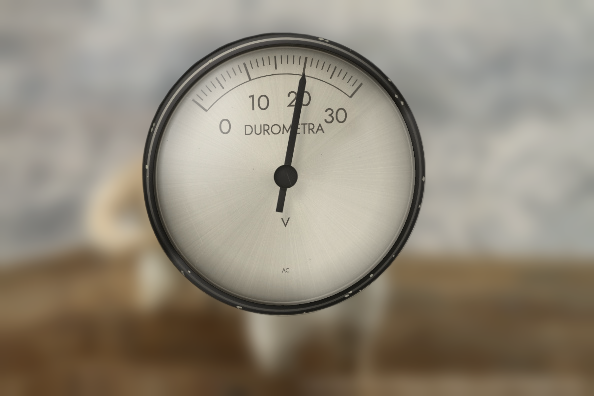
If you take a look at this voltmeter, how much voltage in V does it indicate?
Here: 20 V
